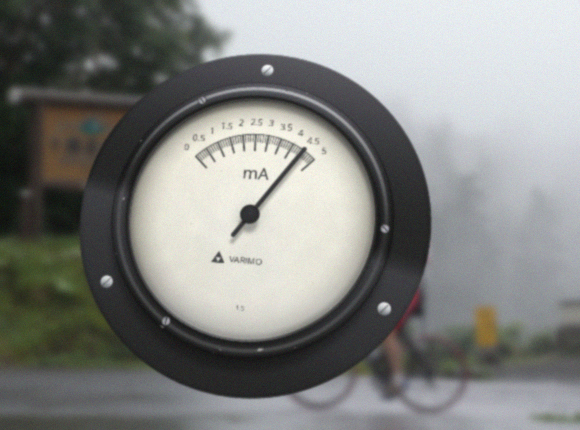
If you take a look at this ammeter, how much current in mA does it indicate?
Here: 4.5 mA
